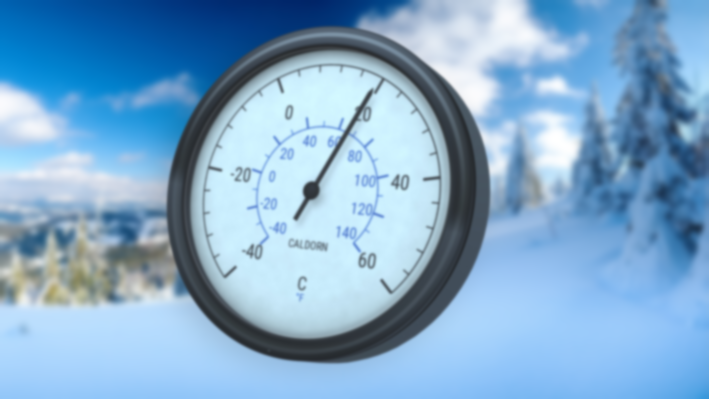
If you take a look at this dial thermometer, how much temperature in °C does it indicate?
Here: 20 °C
